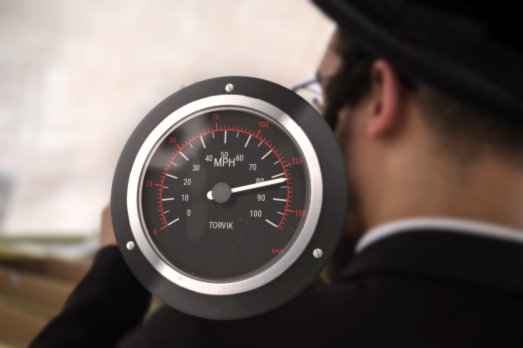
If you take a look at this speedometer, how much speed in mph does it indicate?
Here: 82.5 mph
